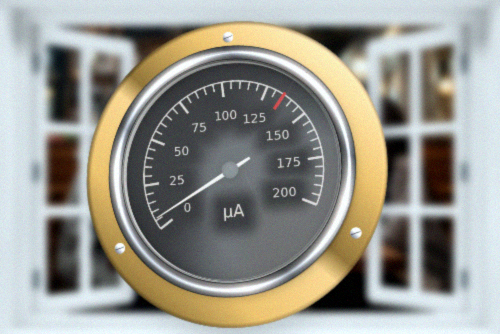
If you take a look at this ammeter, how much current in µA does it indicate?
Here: 5 µA
